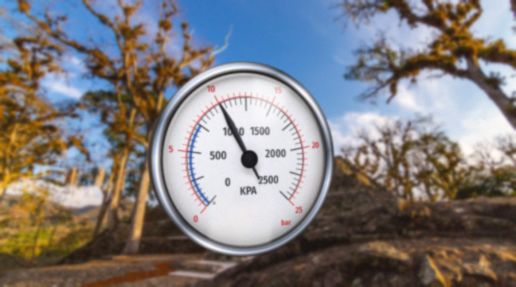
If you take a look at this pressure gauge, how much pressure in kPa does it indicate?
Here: 1000 kPa
